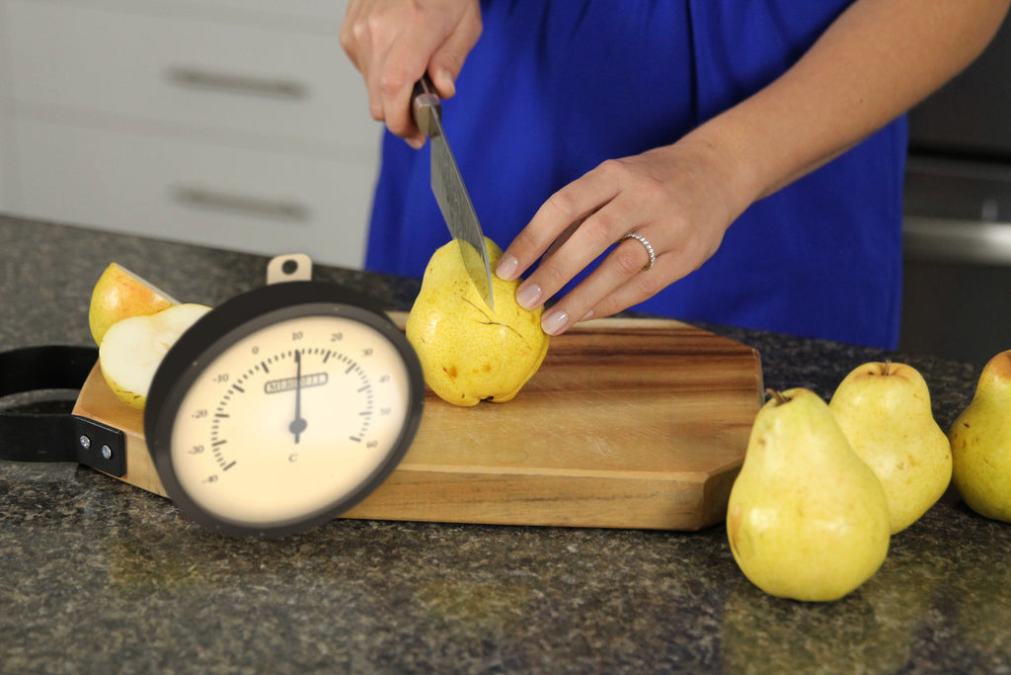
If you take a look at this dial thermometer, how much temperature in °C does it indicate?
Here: 10 °C
